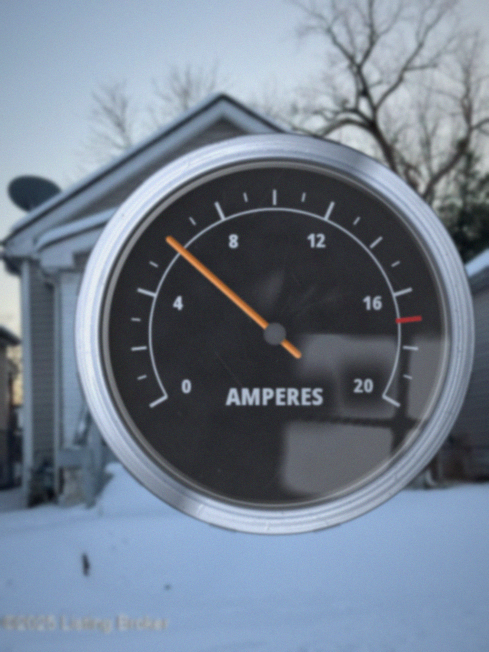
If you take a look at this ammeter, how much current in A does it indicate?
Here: 6 A
